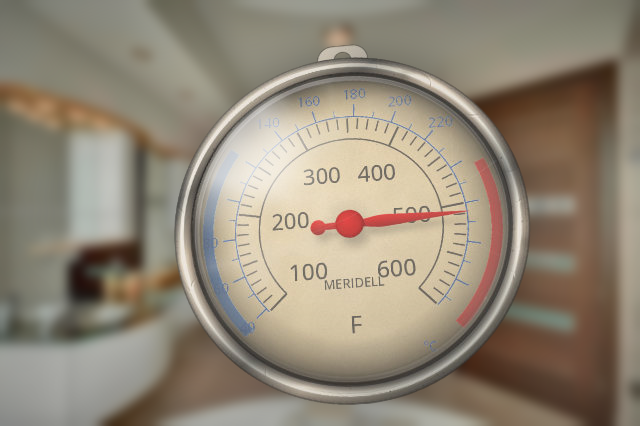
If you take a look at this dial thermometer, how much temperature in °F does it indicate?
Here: 510 °F
